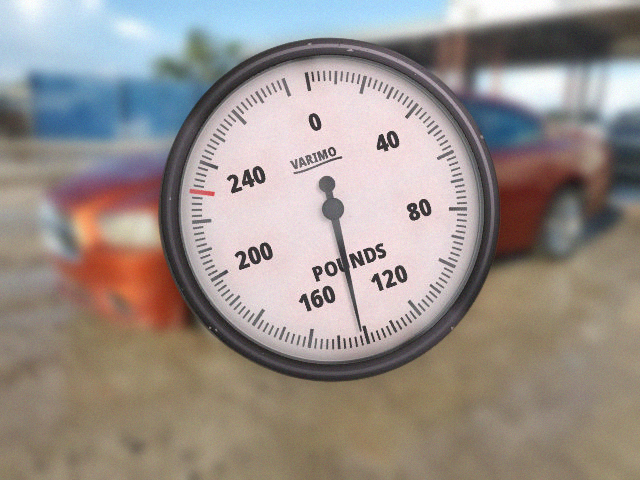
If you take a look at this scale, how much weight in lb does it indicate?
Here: 142 lb
